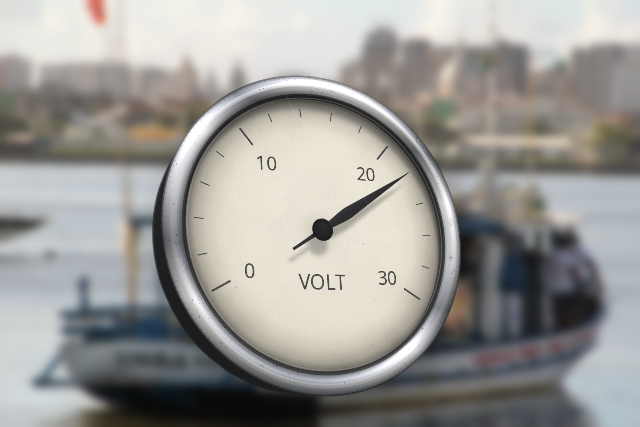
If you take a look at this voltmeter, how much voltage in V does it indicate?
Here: 22 V
